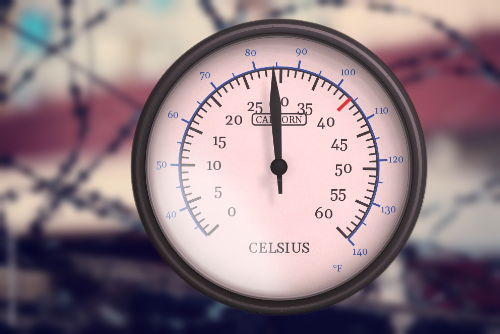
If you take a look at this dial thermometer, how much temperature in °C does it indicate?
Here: 29 °C
